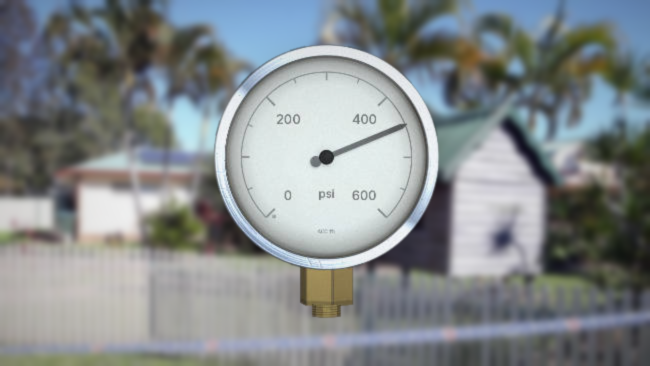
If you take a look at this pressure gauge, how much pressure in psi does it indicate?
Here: 450 psi
